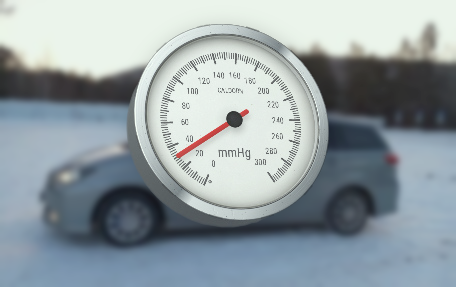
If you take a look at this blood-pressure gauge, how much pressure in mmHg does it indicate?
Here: 30 mmHg
